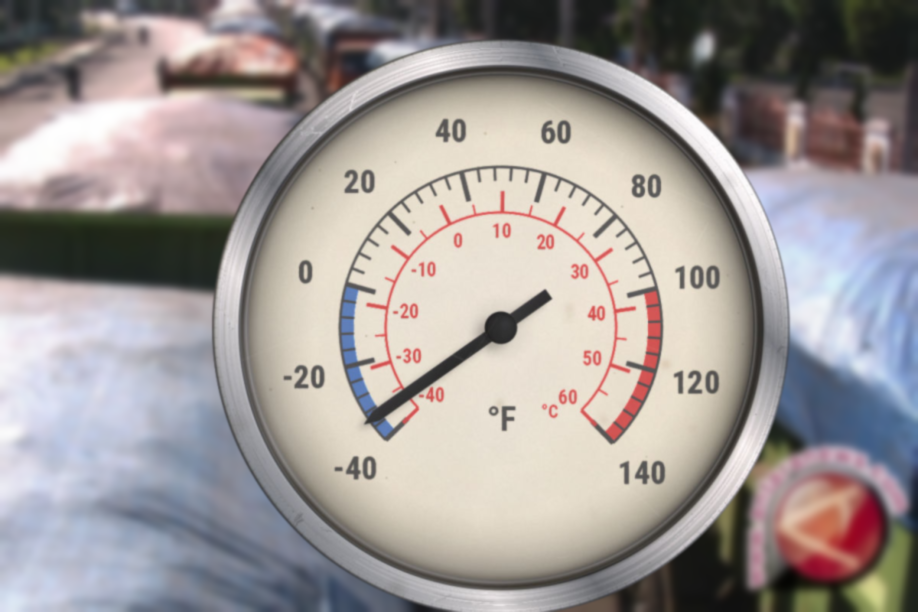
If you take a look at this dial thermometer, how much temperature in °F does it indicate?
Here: -34 °F
